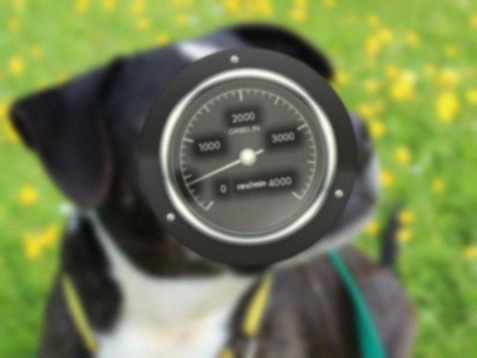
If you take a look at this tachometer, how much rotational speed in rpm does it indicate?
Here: 400 rpm
